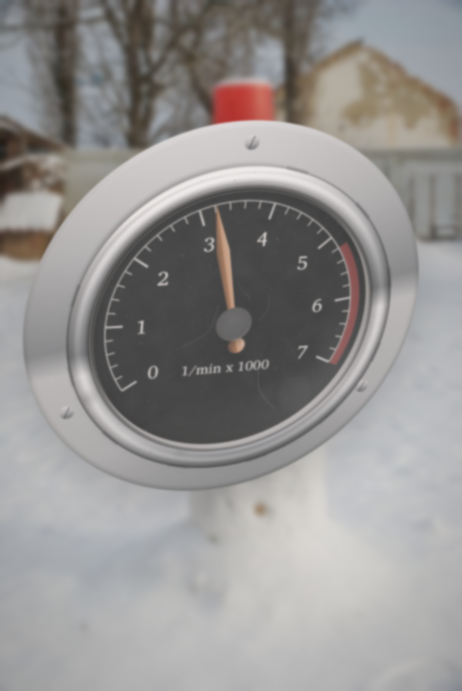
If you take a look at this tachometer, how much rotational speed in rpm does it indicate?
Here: 3200 rpm
